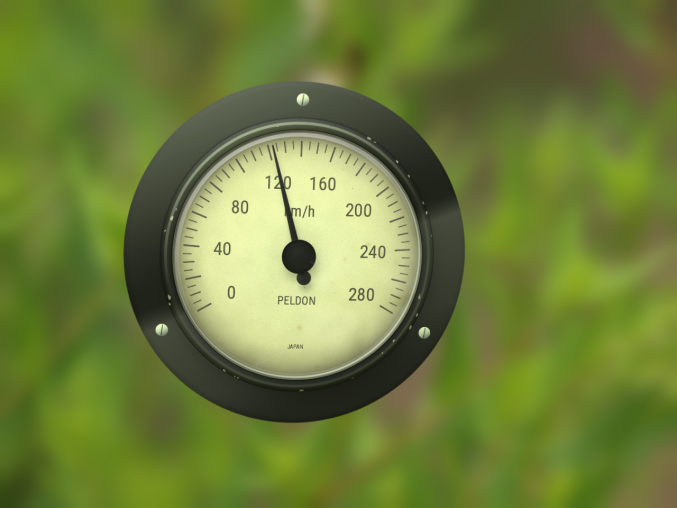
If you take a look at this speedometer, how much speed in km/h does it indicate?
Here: 122.5 km/h
